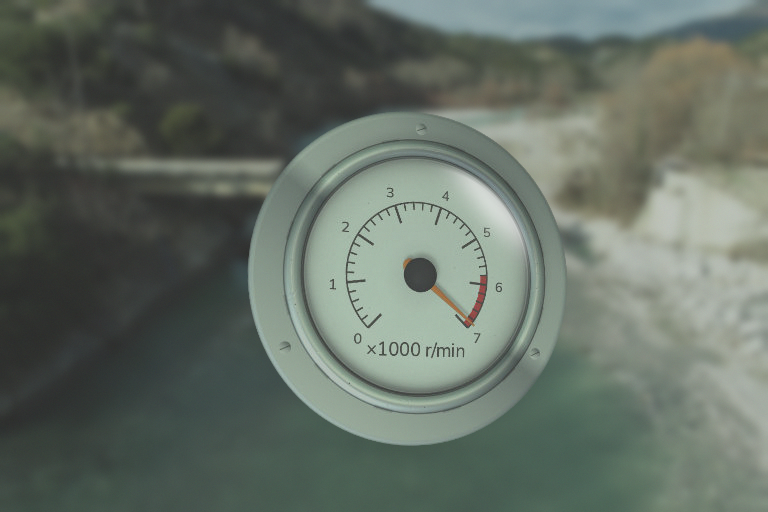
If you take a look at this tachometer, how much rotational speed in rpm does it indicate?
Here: 6900 rpm
